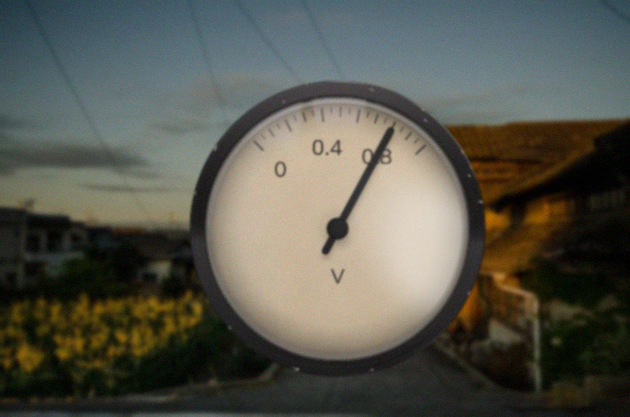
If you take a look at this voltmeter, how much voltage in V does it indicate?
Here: 0.8 V
